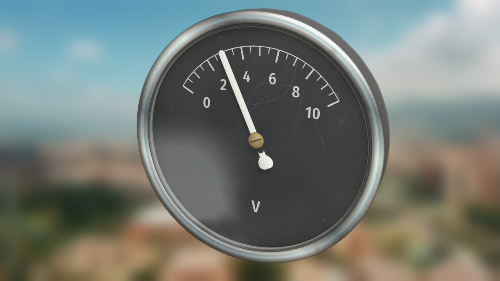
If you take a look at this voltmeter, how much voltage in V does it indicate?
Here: 3 V
